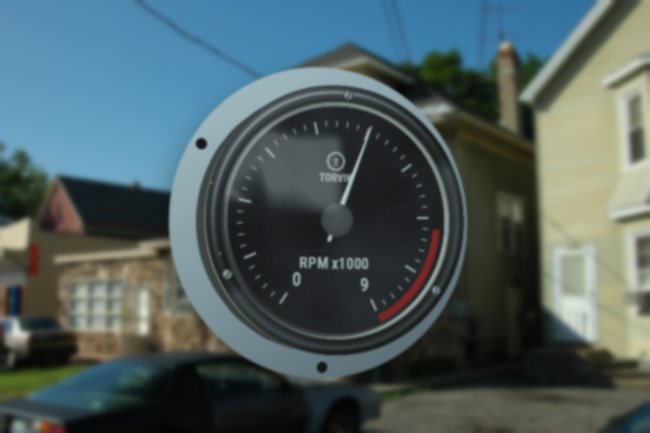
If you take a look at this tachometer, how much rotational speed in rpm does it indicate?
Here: 5000 rpm
